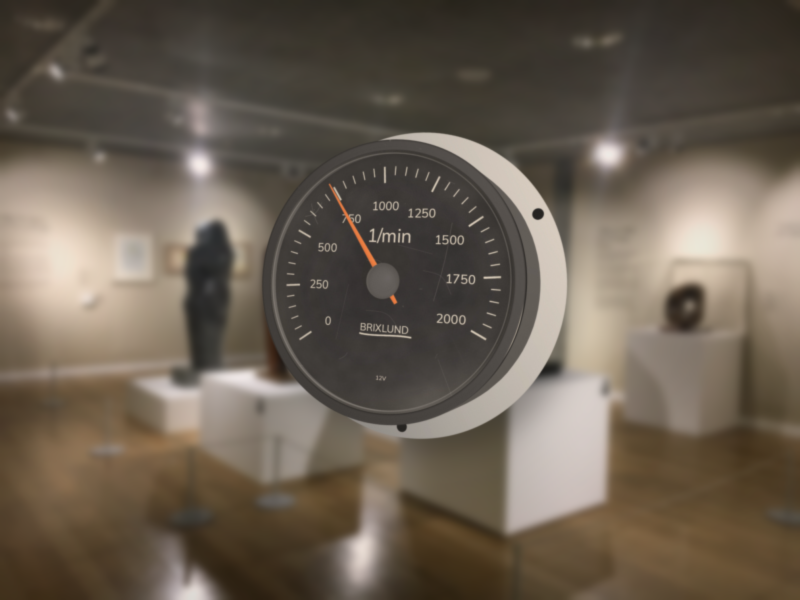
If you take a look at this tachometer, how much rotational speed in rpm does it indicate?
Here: 750 rpm
